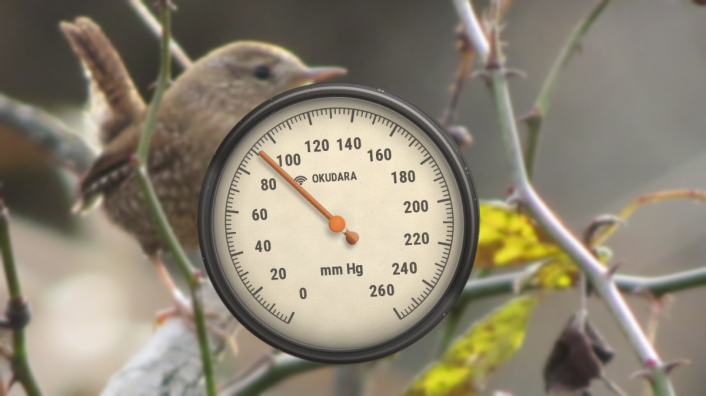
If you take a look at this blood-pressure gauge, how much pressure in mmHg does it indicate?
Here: 92 mmHg
